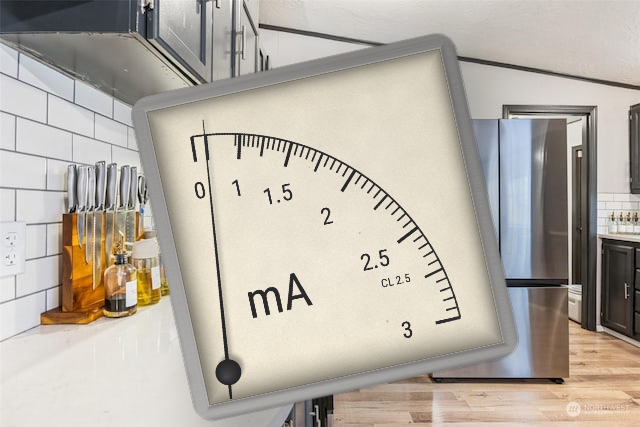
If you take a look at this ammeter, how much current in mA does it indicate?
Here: 0.5 mA
